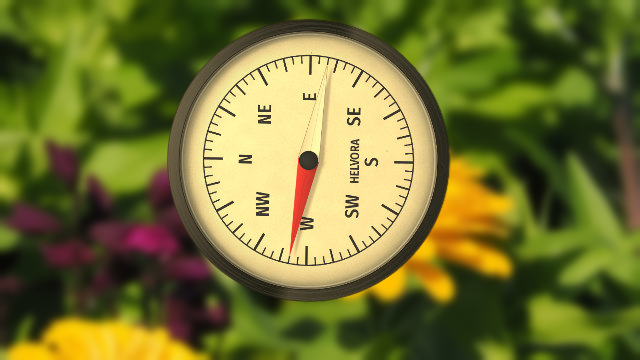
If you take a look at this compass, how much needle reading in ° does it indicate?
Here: 280 °
